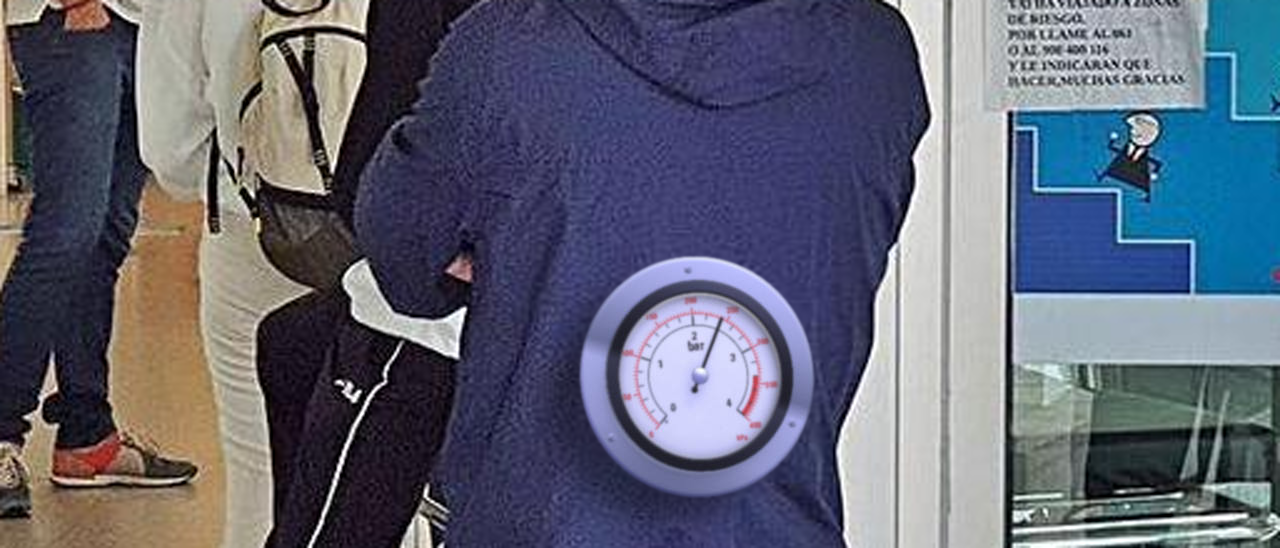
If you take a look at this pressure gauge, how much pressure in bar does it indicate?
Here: 2.4 bar
